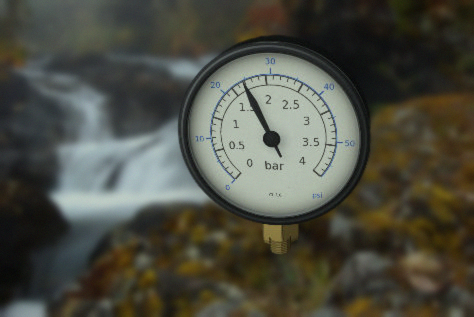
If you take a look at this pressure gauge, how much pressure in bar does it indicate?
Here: 1.7 bar
